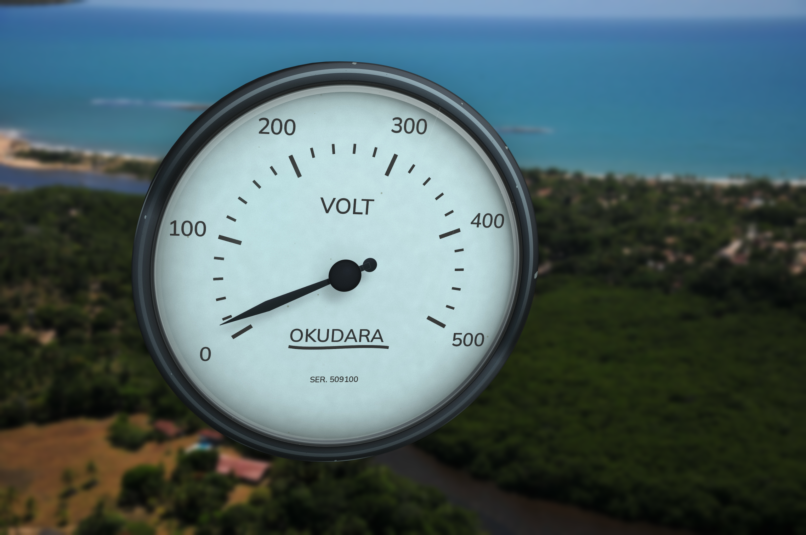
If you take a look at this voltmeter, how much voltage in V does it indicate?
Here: 20 V
